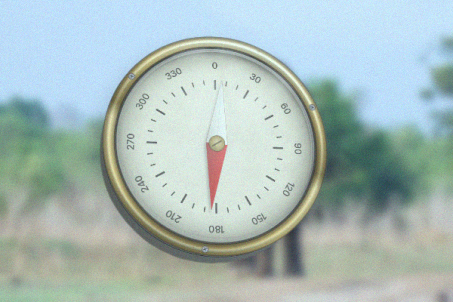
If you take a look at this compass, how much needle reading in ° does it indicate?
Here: 185 °
